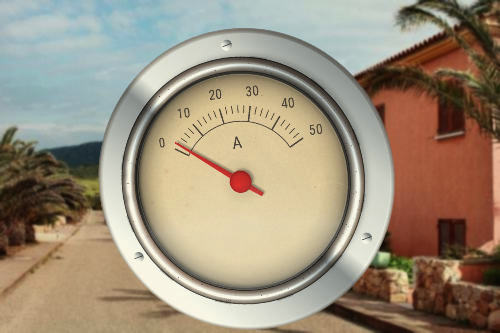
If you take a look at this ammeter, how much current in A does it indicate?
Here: 2 A
